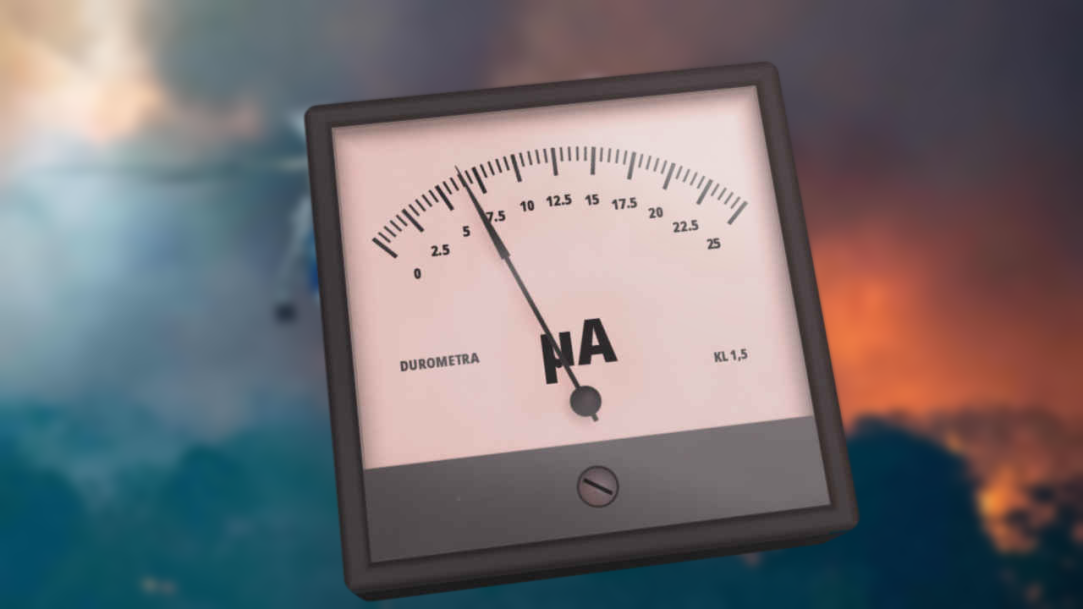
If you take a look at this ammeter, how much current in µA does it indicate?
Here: 6.5 µA
